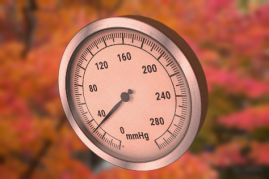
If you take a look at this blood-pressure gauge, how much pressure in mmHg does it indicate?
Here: 30 mmHg
